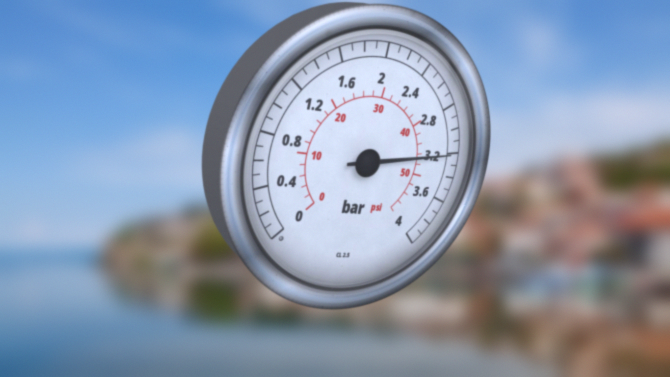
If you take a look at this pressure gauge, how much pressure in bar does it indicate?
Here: 3.2 bar
